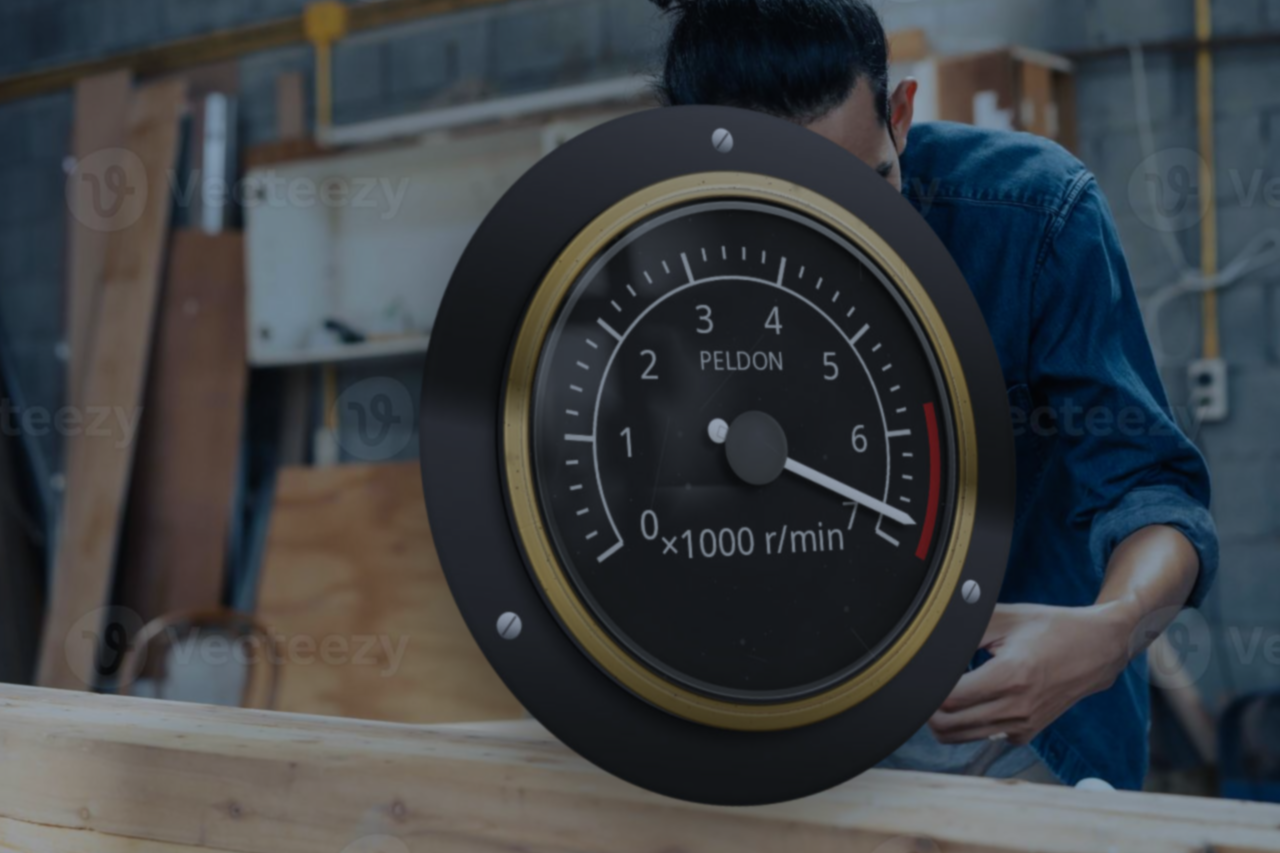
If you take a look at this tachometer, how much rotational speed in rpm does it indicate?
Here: 6800 rpm
